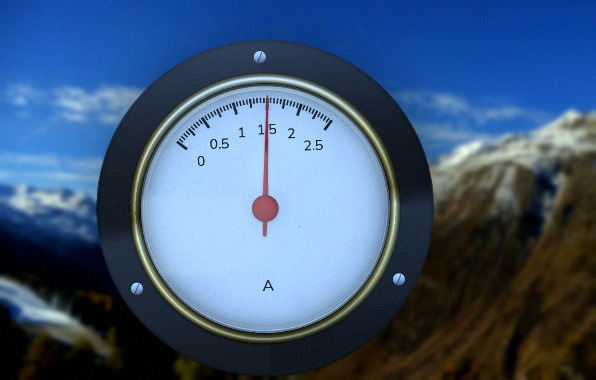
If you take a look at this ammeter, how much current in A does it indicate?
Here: 1.5 A
